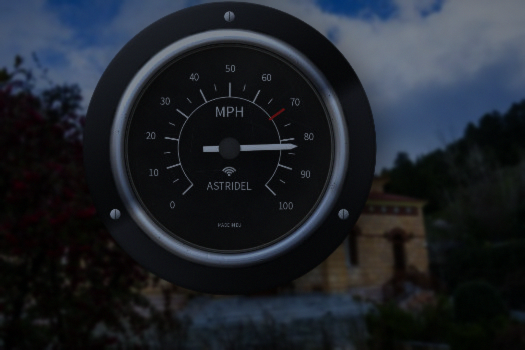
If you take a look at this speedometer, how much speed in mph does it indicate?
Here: 82.5 mph
